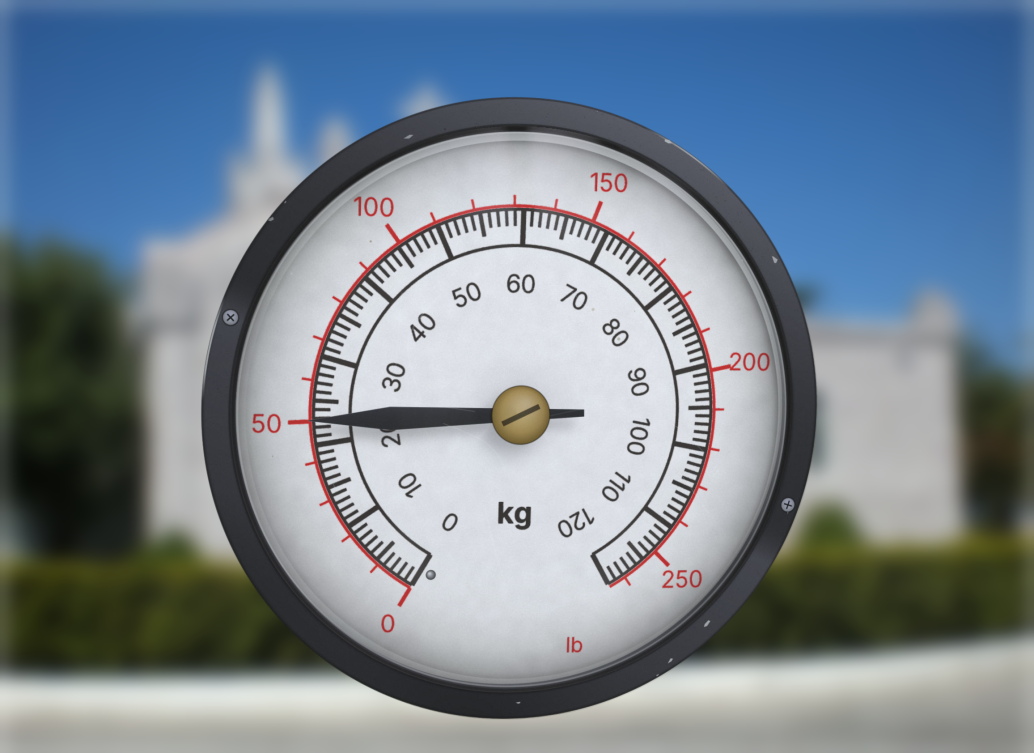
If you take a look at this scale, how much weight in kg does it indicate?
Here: 23 kg
